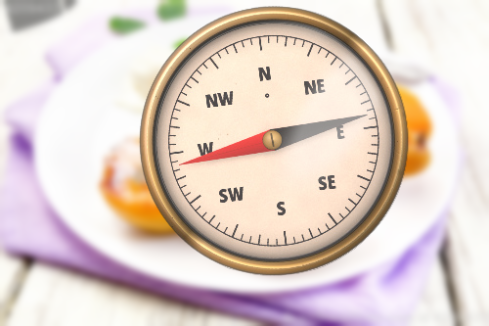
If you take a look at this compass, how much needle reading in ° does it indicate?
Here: 262.5 °
